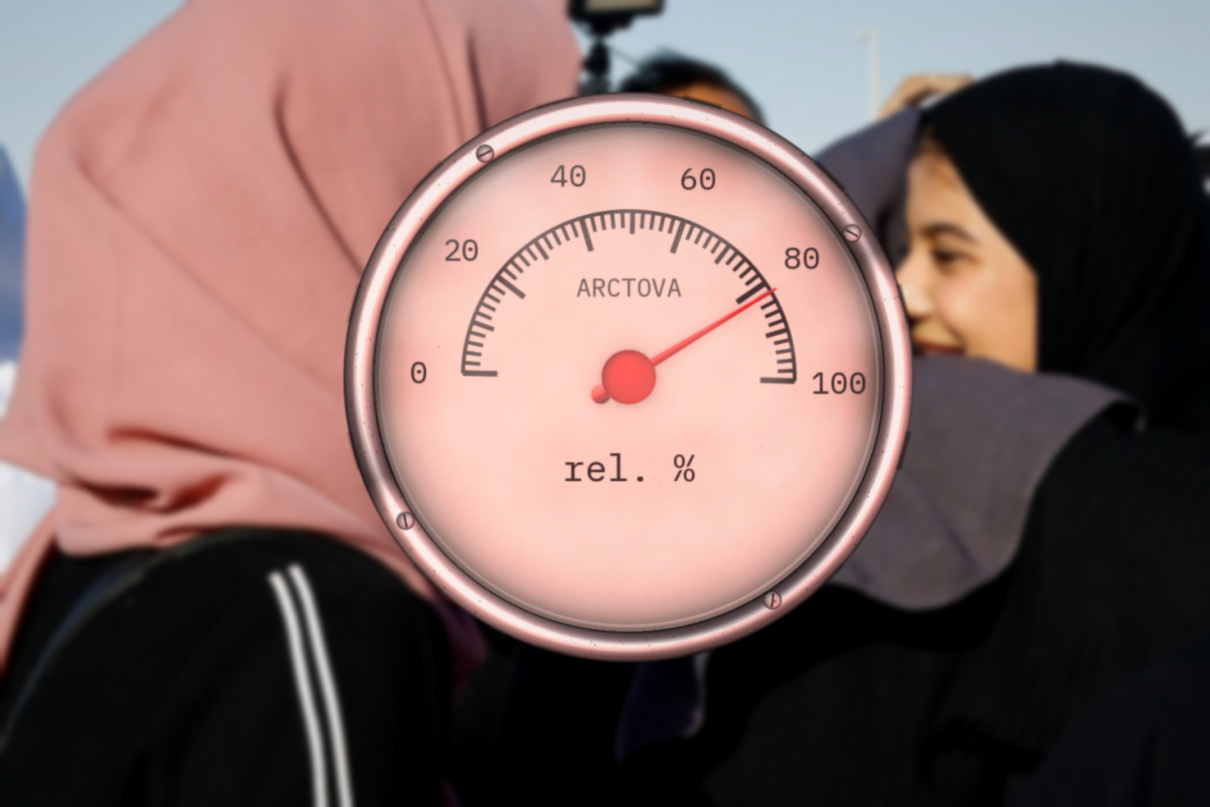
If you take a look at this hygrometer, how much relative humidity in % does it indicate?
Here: 82 %
